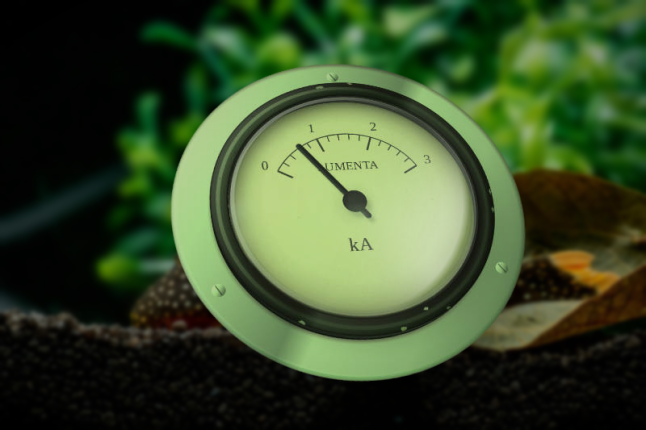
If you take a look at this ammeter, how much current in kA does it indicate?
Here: 0.6 kA
